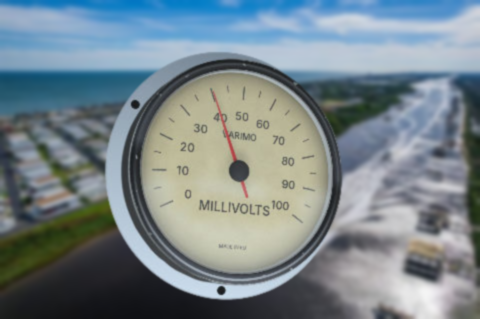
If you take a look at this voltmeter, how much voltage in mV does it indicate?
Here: 40 mV
